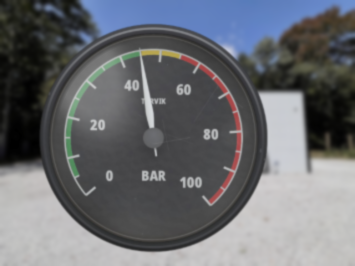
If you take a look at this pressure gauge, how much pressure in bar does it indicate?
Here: 45 bar
